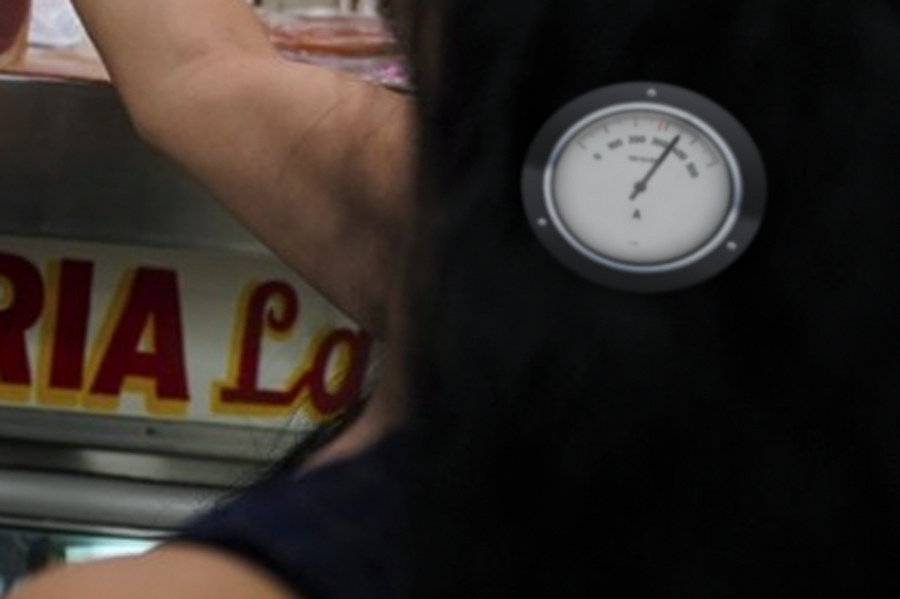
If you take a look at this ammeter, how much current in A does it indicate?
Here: 350 A
